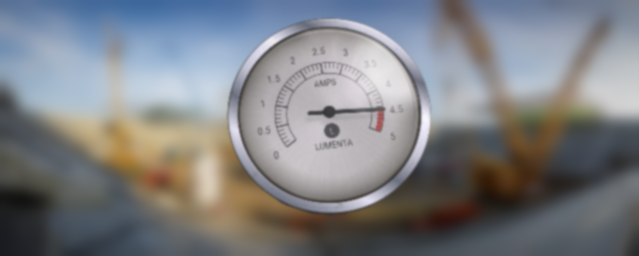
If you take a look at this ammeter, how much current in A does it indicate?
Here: 4.5 A
